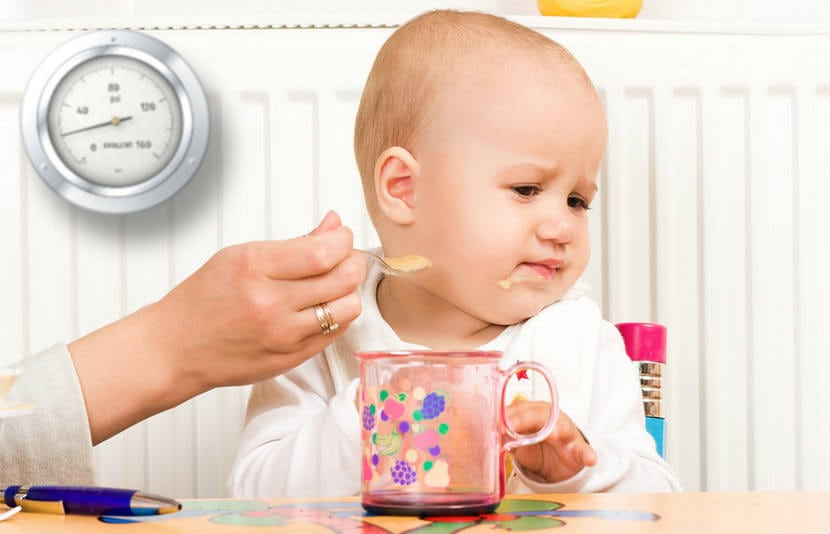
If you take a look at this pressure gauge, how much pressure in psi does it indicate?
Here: 20 psi
